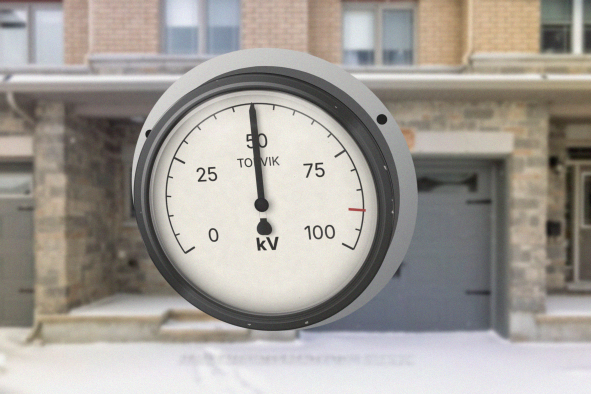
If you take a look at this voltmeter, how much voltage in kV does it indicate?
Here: 50 kV
